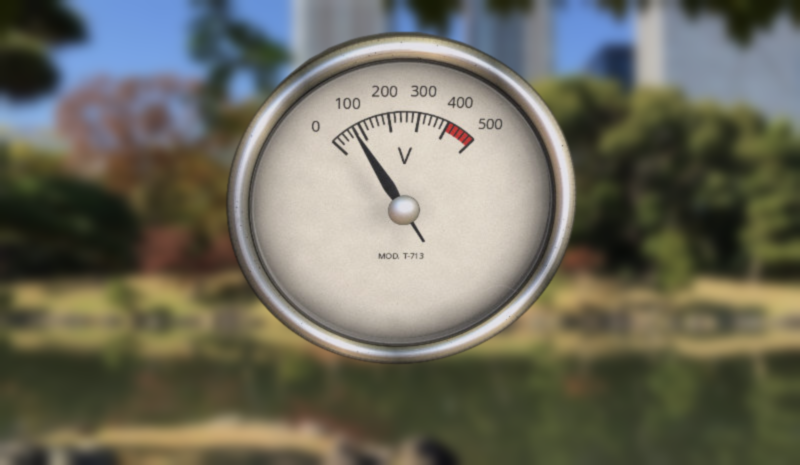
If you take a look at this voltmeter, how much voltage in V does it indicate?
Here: 80 V
